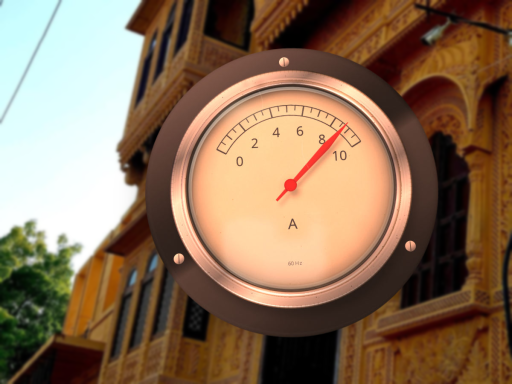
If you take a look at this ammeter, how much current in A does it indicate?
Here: 8.75 A
